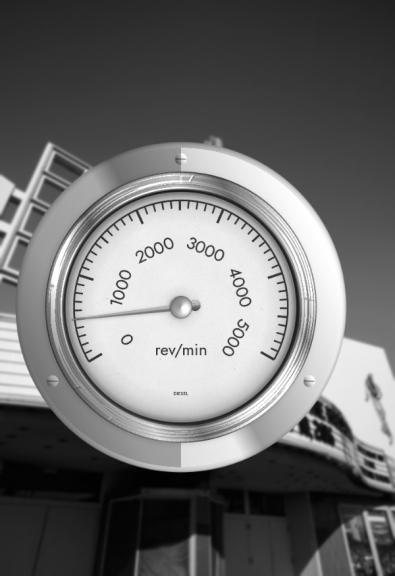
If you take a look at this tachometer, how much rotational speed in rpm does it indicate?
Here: 500 rpm
